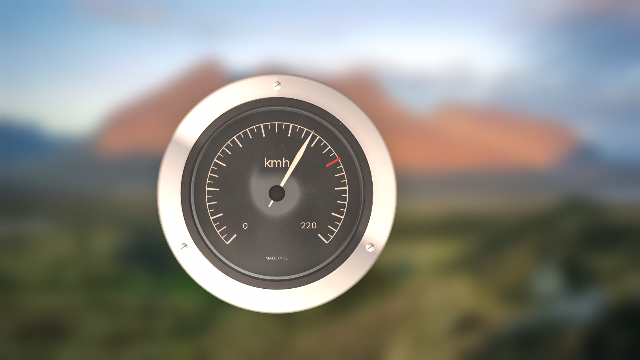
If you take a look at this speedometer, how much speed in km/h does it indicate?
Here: 135 km/h
